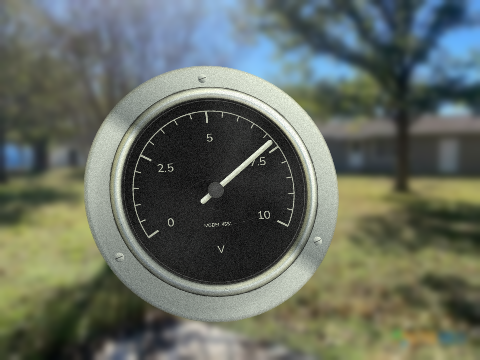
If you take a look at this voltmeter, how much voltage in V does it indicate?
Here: 7.25 V
